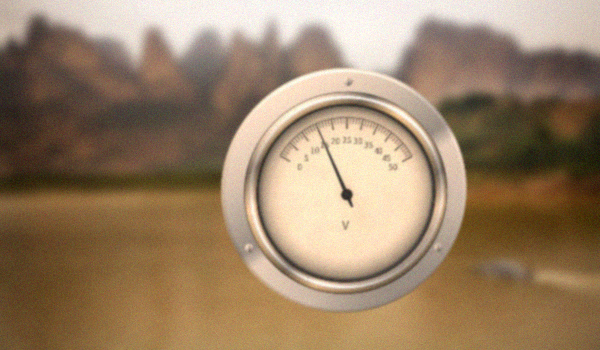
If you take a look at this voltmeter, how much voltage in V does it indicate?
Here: 15 V
